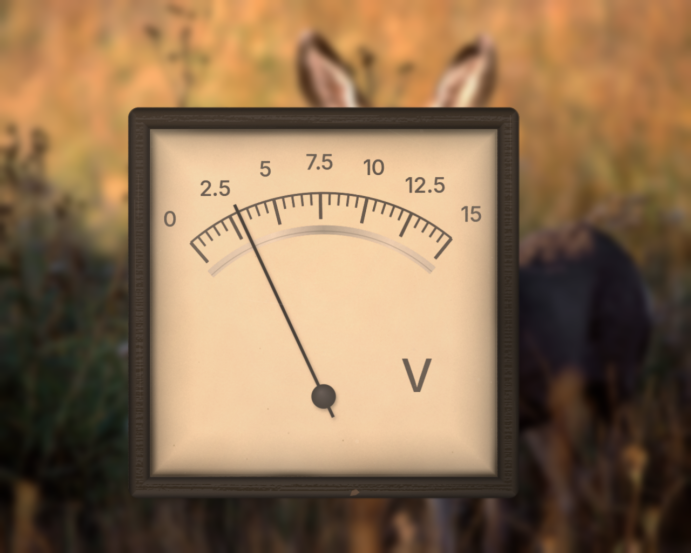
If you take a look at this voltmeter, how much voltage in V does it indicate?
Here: 3 V
